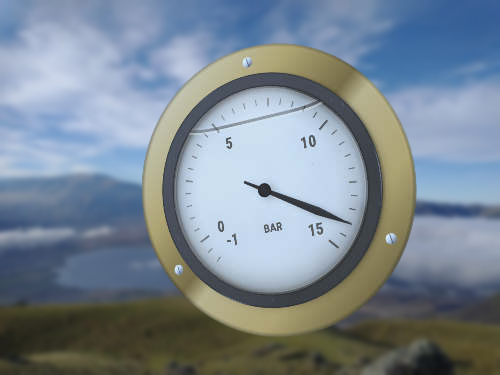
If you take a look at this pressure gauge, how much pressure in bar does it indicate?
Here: 14 bar
